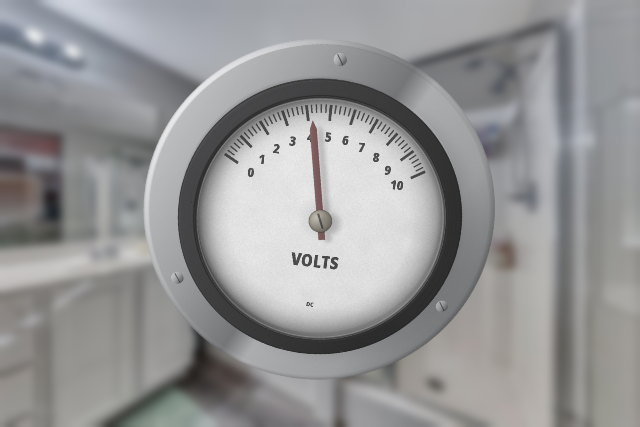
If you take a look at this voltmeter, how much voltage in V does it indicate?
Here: 4.2 V
